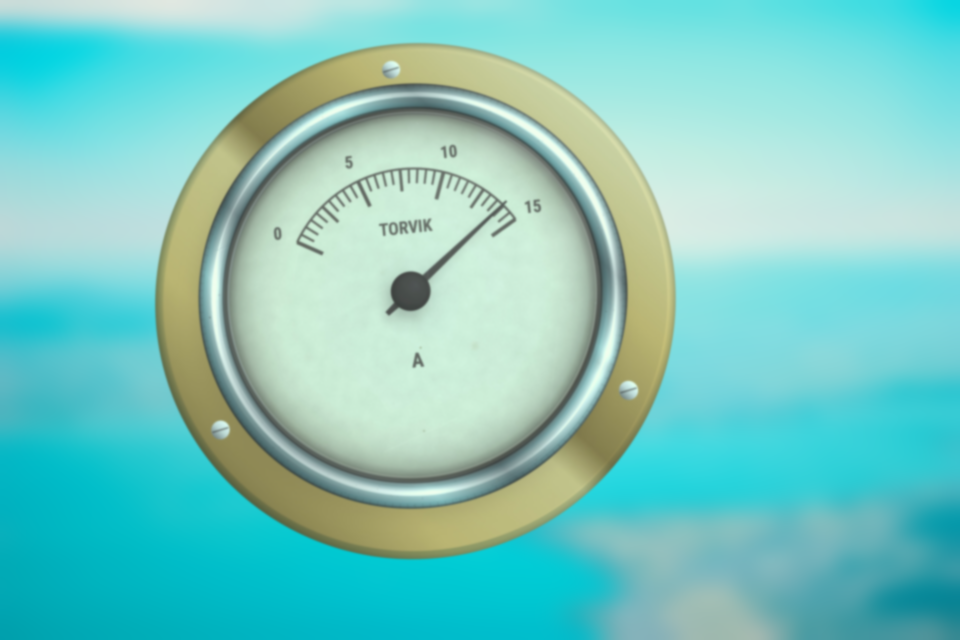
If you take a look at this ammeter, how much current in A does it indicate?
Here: 14 A
